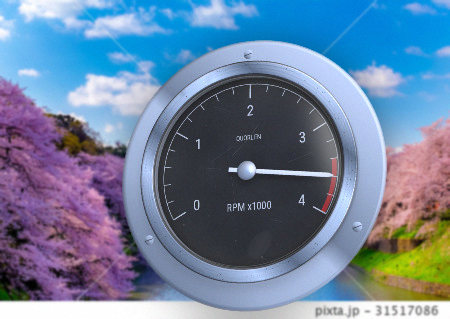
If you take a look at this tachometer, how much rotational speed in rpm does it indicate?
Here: 3600 rpm
